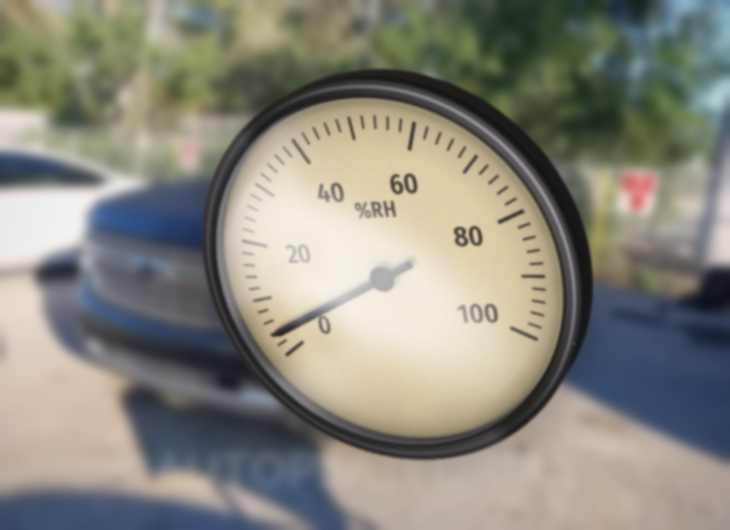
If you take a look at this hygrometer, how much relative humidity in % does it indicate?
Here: 4 %
